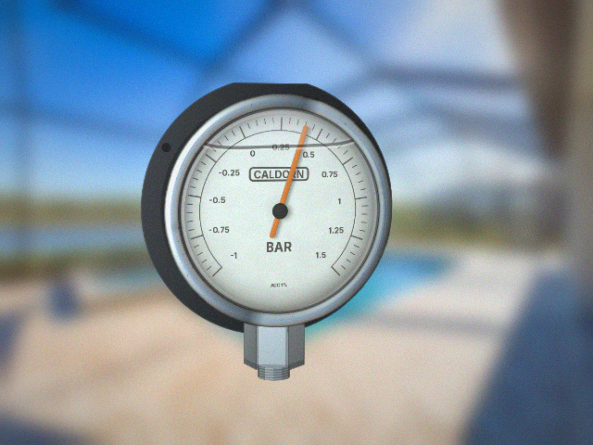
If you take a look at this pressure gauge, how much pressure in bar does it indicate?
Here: 0.4 bar
